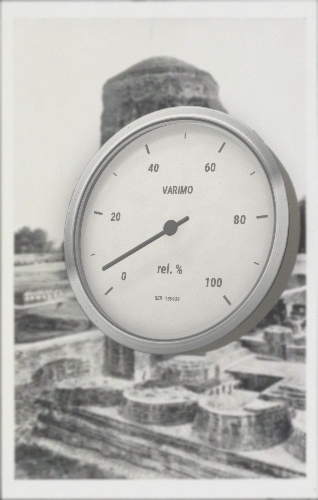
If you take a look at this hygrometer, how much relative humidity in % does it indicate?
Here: 5 %
